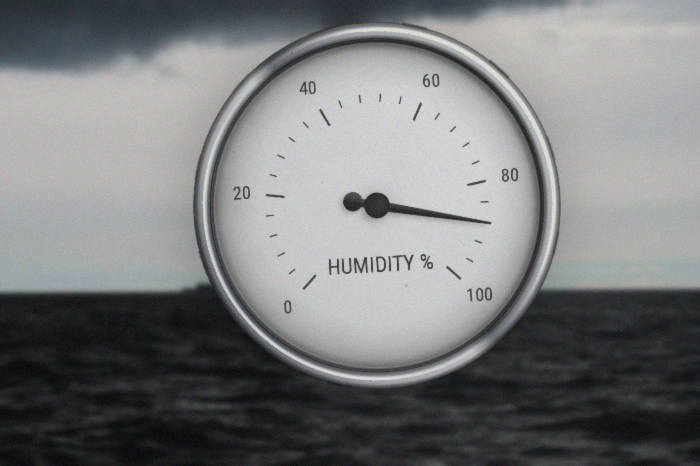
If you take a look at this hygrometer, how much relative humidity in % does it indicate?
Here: 88 %
